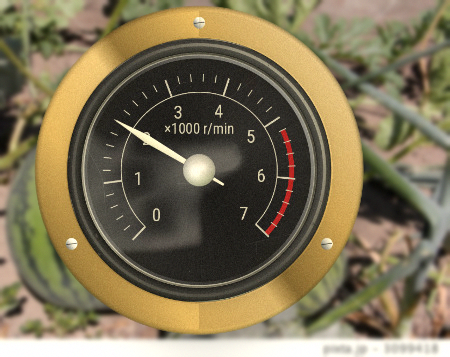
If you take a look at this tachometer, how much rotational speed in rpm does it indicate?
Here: 2000 rpm
